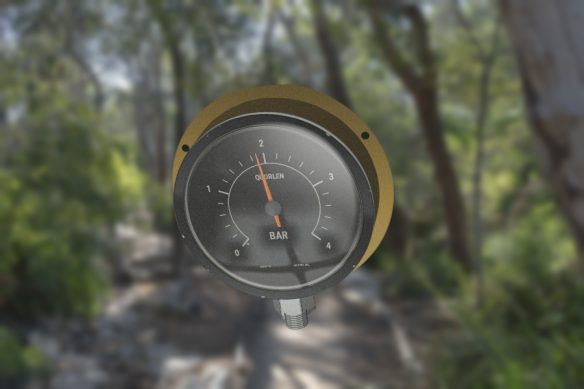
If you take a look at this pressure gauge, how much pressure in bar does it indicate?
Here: 1.9 bar
